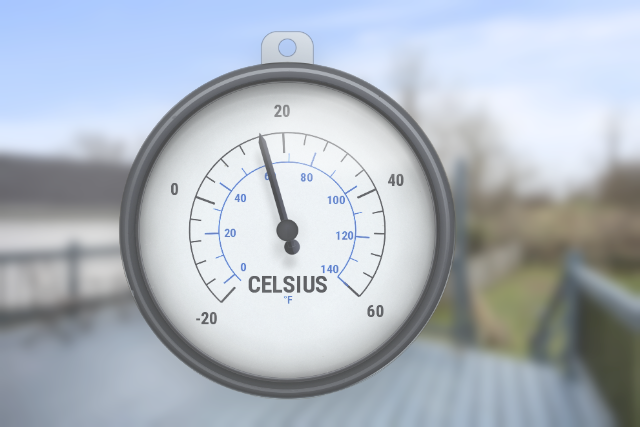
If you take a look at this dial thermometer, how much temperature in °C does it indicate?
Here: 16 °C
